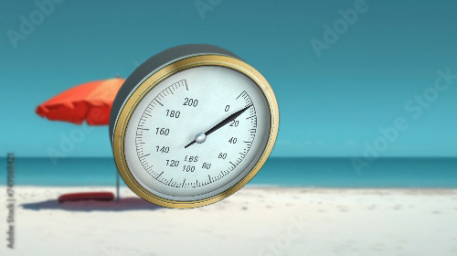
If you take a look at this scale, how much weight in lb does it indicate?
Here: 10 lb
